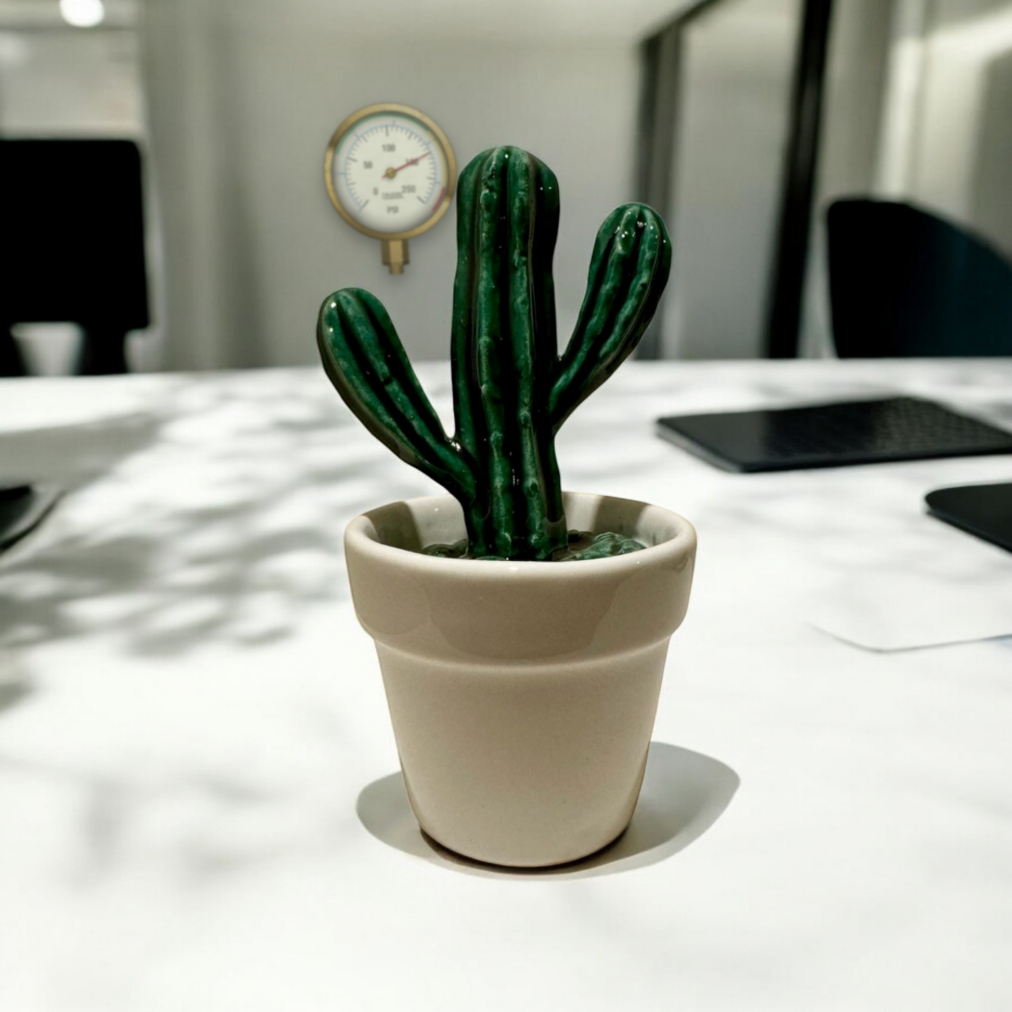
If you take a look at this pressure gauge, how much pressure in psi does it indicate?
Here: 150 psi
